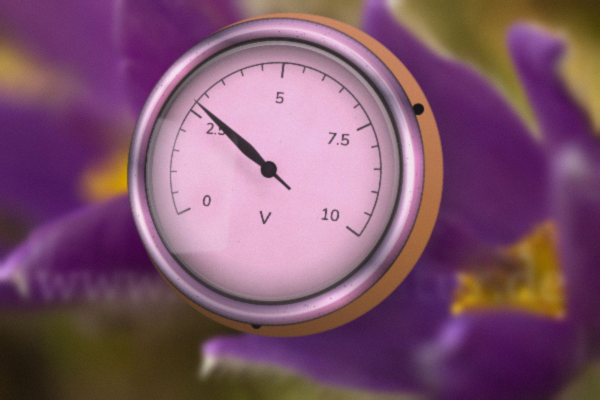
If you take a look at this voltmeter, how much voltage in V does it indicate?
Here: 2.75 V
